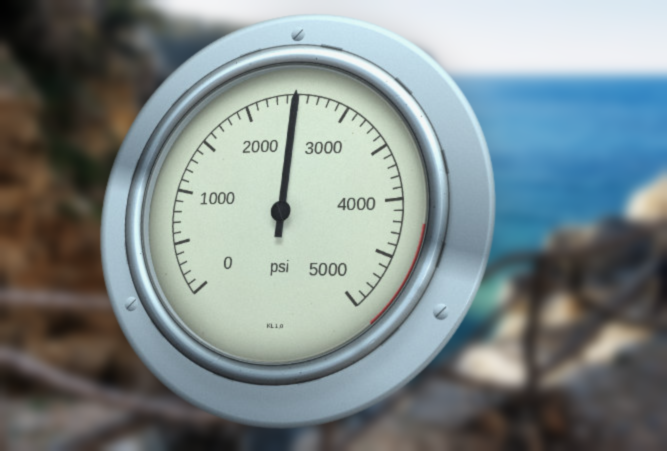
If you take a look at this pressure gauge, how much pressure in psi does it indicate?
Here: 2500 psi
